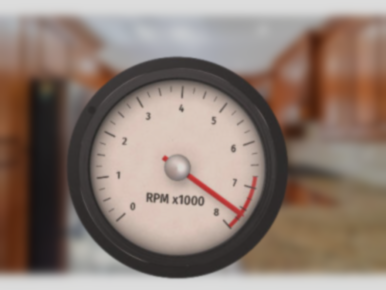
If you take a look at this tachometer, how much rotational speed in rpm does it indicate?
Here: 7625 rpm
